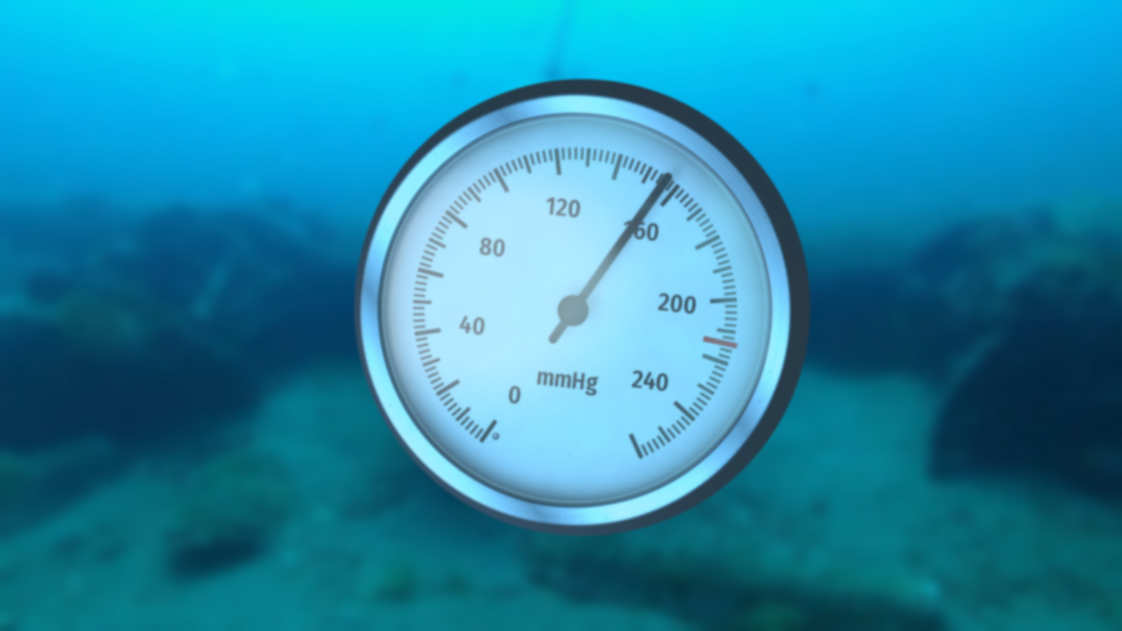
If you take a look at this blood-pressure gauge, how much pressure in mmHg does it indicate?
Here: 156 mmHg
